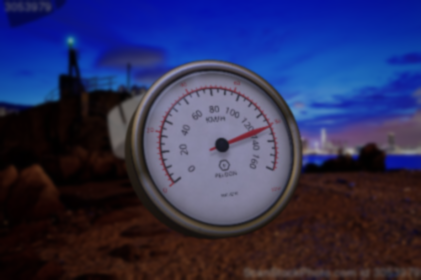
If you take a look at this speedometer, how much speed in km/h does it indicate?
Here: 130 km/h
